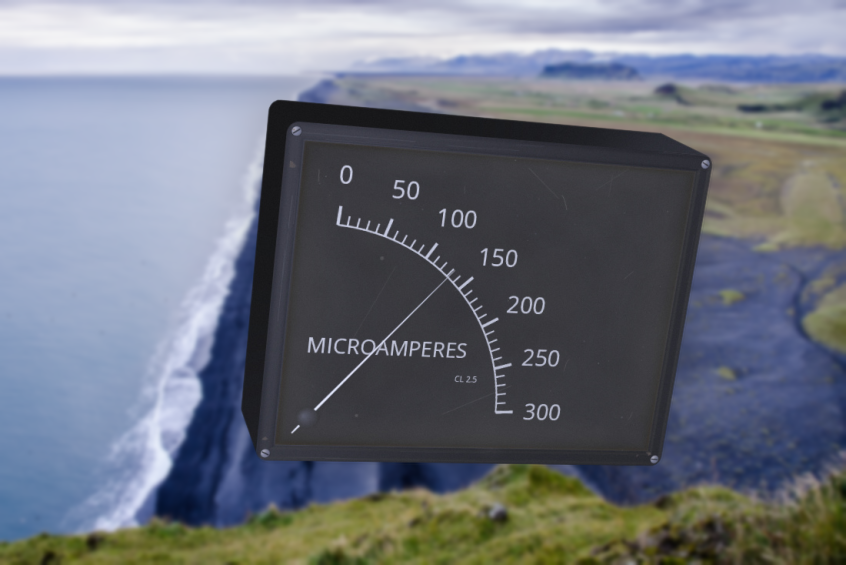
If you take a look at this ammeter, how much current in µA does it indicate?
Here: 130 µA
